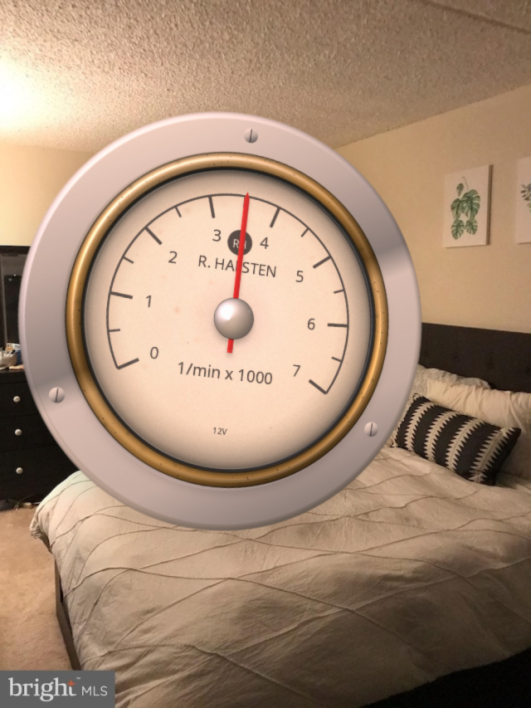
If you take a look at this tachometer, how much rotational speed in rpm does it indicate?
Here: 3500 rpm
